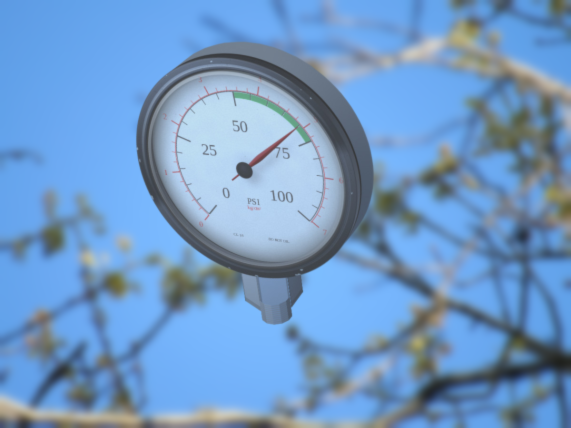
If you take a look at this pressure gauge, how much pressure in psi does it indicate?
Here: 70 psi
